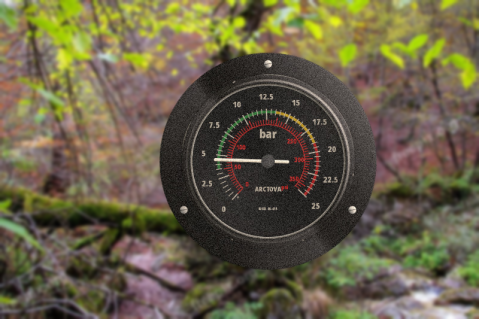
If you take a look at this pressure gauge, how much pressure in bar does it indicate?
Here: 4.5 bar
